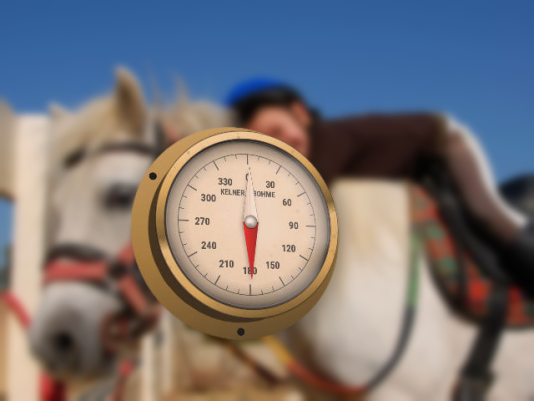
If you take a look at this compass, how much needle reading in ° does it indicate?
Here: 180 °
